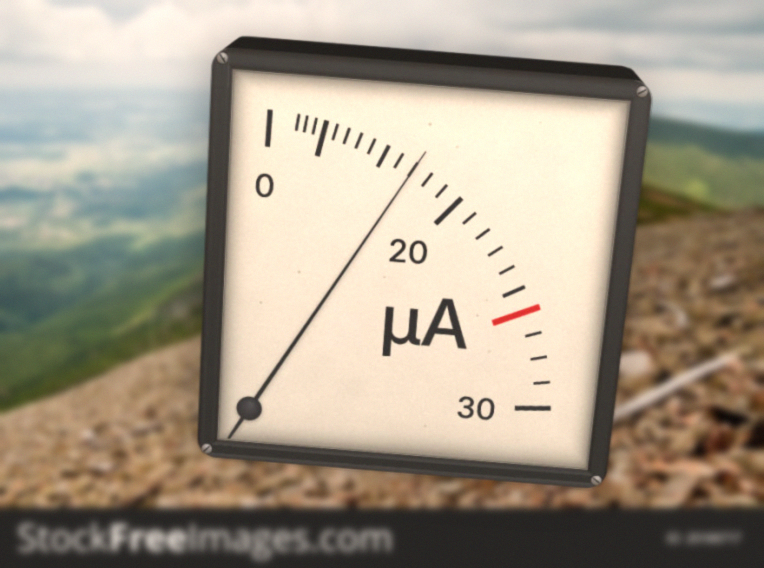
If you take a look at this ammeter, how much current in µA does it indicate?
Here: 17 µA
